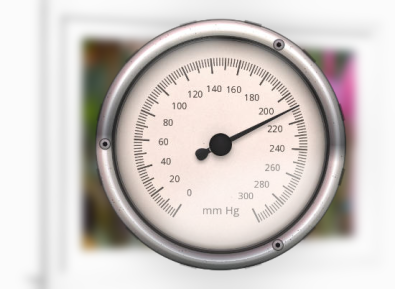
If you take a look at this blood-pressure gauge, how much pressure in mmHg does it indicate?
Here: 210 mmHg
